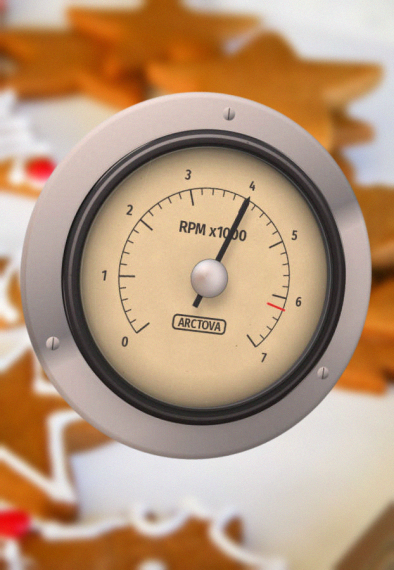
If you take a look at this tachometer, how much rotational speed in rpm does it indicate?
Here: 4000 rpm
